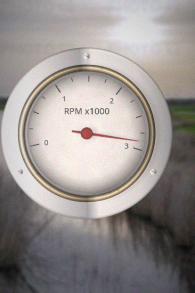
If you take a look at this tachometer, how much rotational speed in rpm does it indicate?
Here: 2875 rpm
